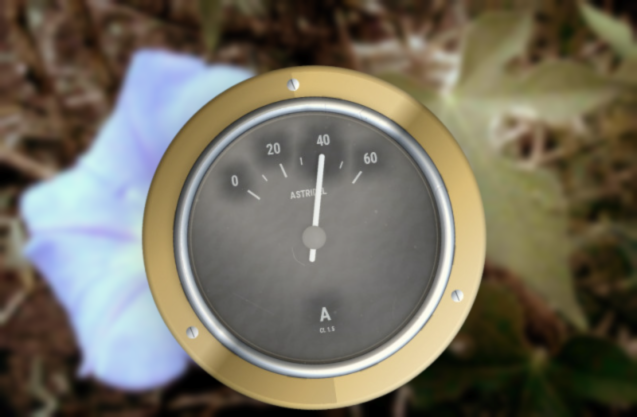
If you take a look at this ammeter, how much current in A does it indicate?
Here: 40 A
